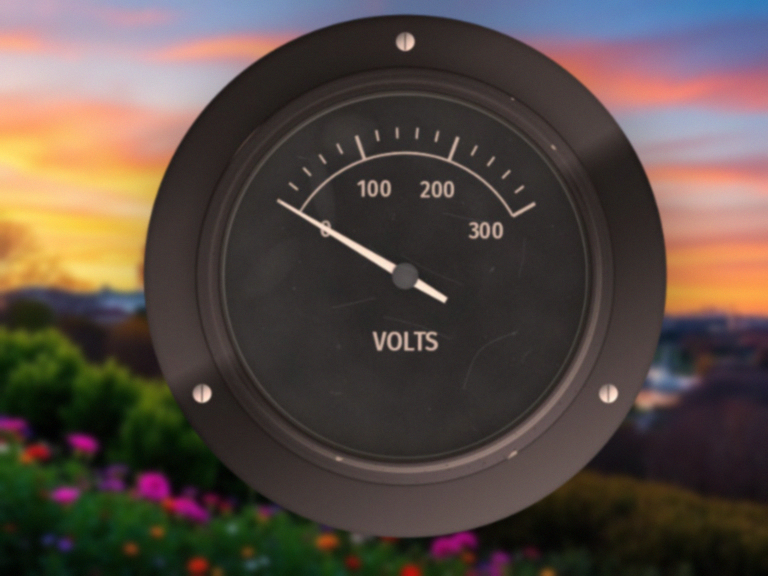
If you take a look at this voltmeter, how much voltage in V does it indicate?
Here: 0 V
